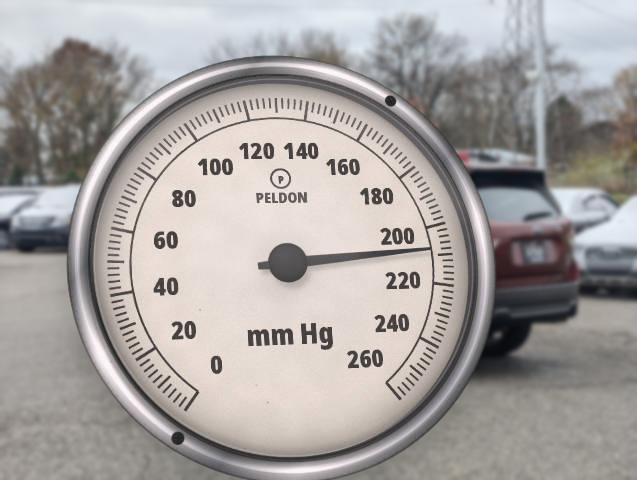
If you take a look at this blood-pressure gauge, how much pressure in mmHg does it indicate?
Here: 208 mmHg
